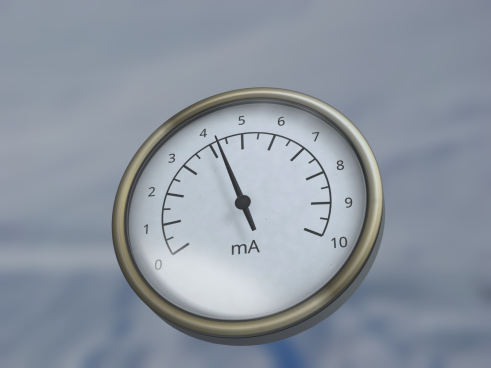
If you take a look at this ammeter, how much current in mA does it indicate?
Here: 4.25 mA
